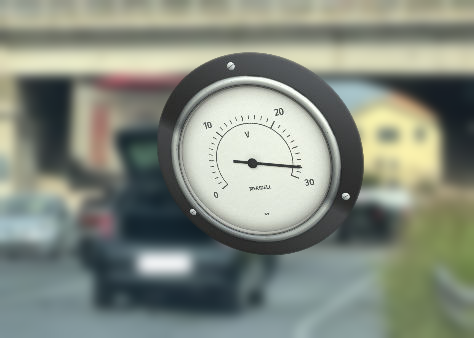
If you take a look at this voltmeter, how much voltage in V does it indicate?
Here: 28 V
